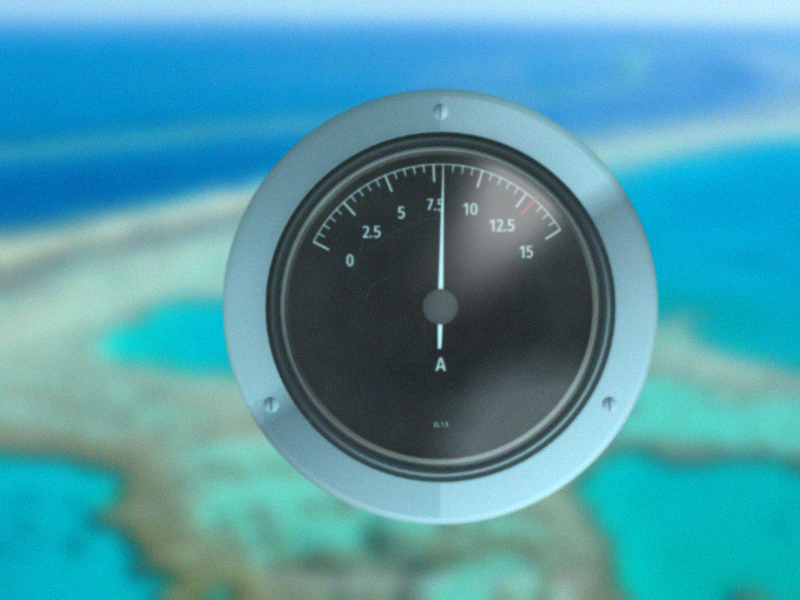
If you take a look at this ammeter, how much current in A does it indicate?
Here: 8 A
